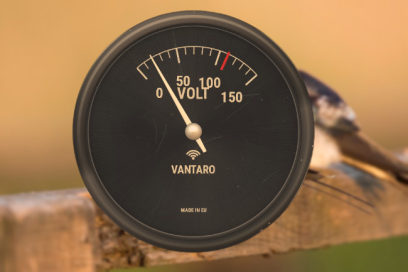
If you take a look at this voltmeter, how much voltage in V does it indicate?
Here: 20 V
